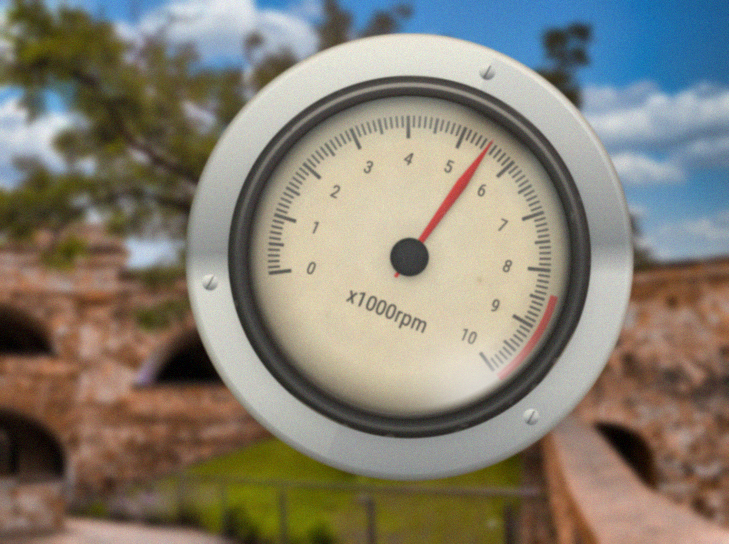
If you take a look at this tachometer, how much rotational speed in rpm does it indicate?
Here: 5500 rpm
